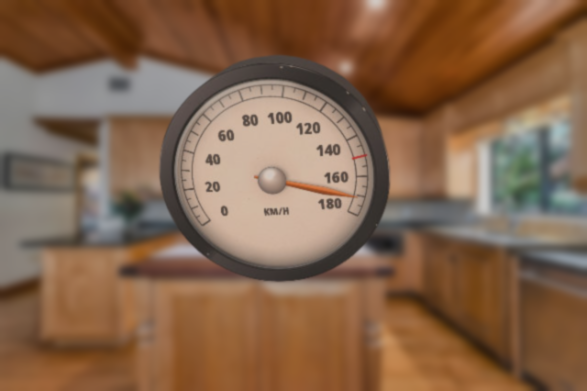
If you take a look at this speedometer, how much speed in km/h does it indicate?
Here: 170 km/h
